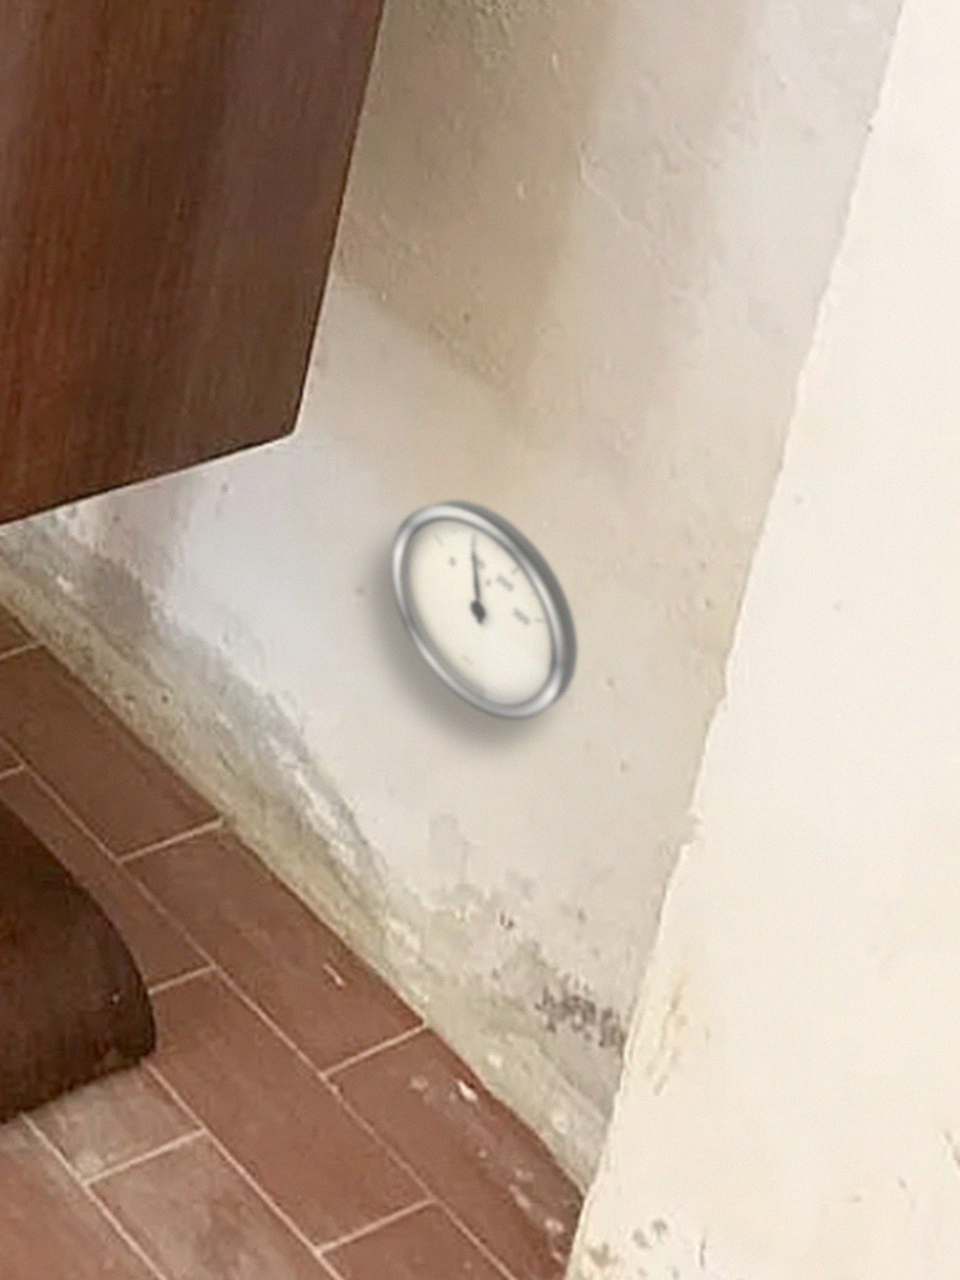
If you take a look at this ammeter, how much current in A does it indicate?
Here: 100 A
